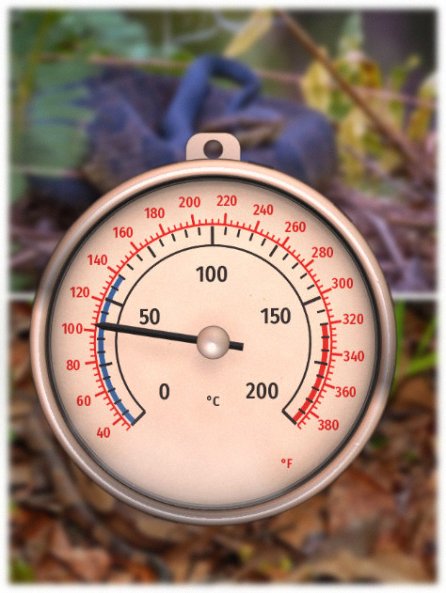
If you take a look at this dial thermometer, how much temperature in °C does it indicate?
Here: 40 °C
